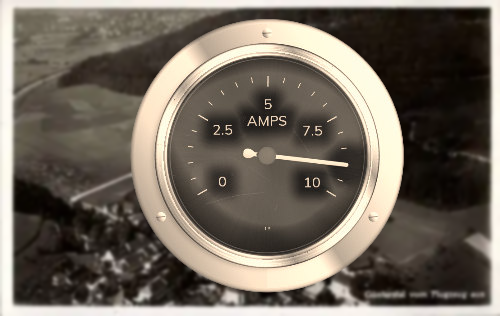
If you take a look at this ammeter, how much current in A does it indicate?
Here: 9 A
